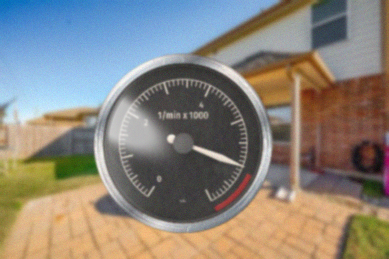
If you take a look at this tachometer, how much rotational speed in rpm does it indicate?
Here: 6000 rpm
